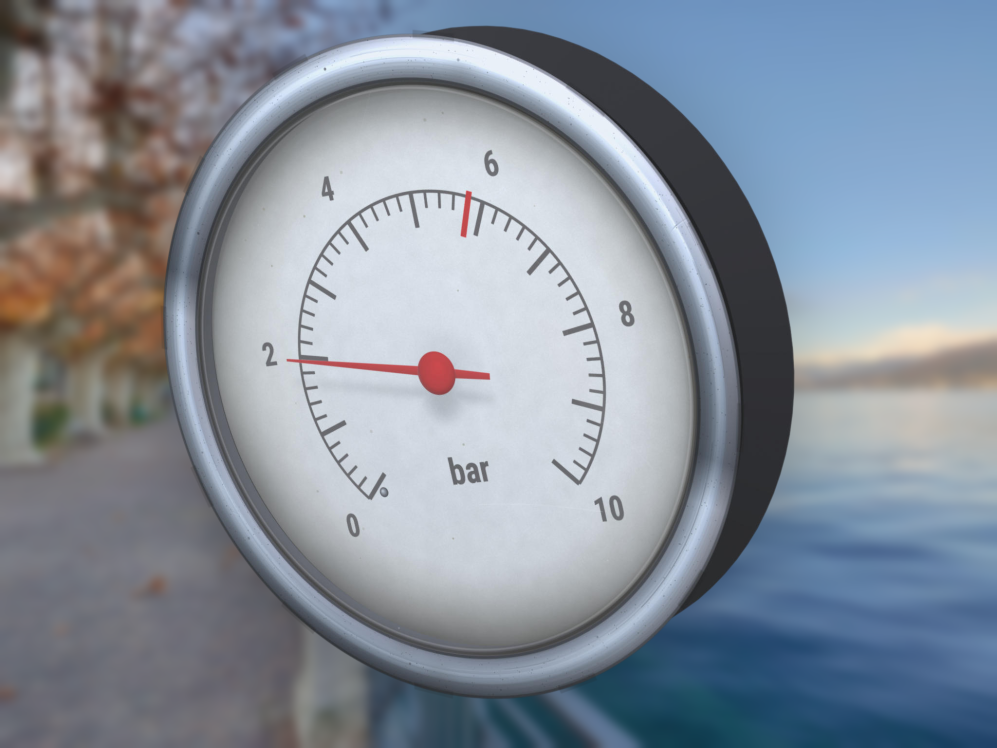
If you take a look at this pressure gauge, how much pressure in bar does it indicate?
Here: 2 bar
